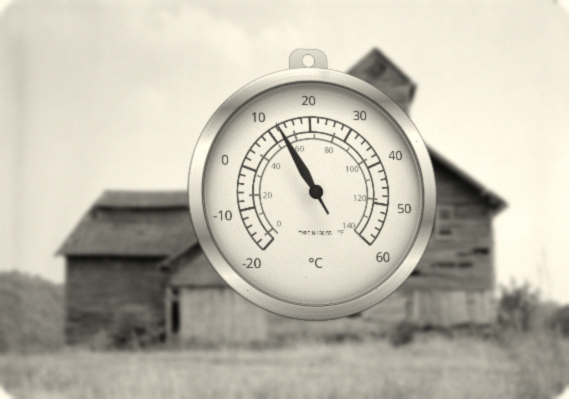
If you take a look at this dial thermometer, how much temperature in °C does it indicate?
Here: 12 °C
